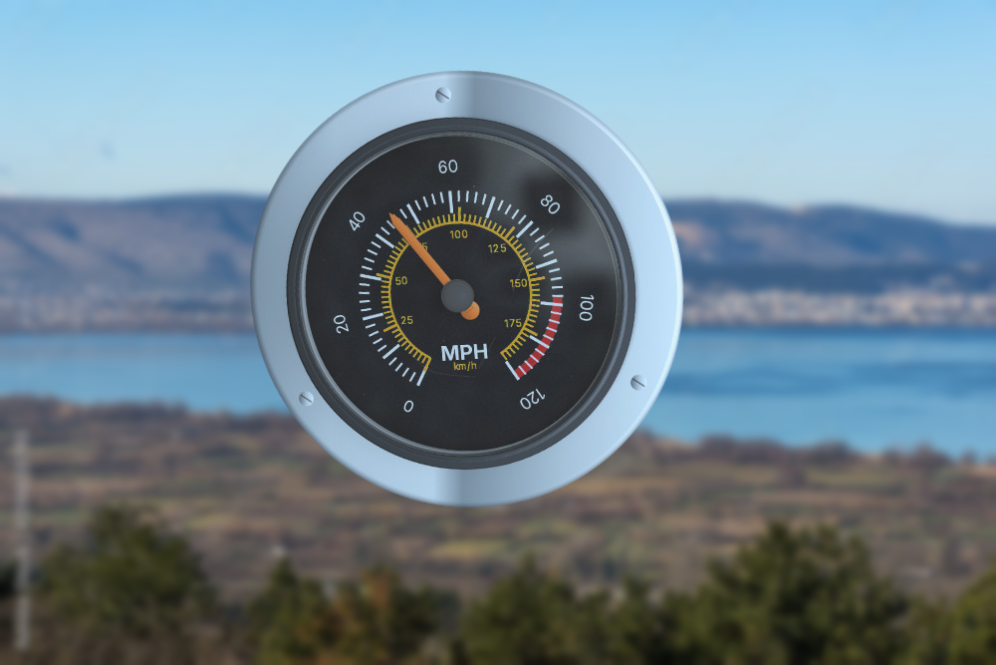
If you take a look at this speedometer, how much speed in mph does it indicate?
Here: 46 mph
